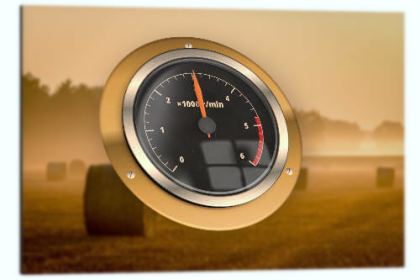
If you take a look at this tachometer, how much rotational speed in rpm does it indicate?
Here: 3000 rpm
